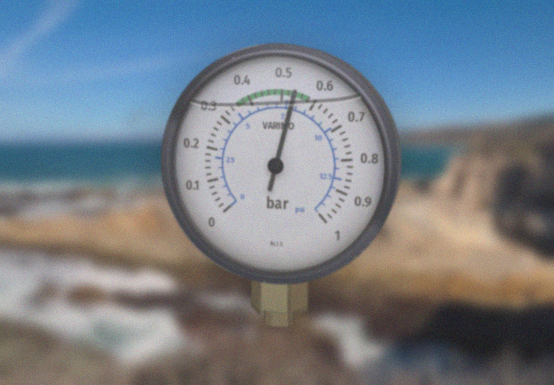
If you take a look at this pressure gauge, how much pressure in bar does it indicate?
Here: 0.54 bar
